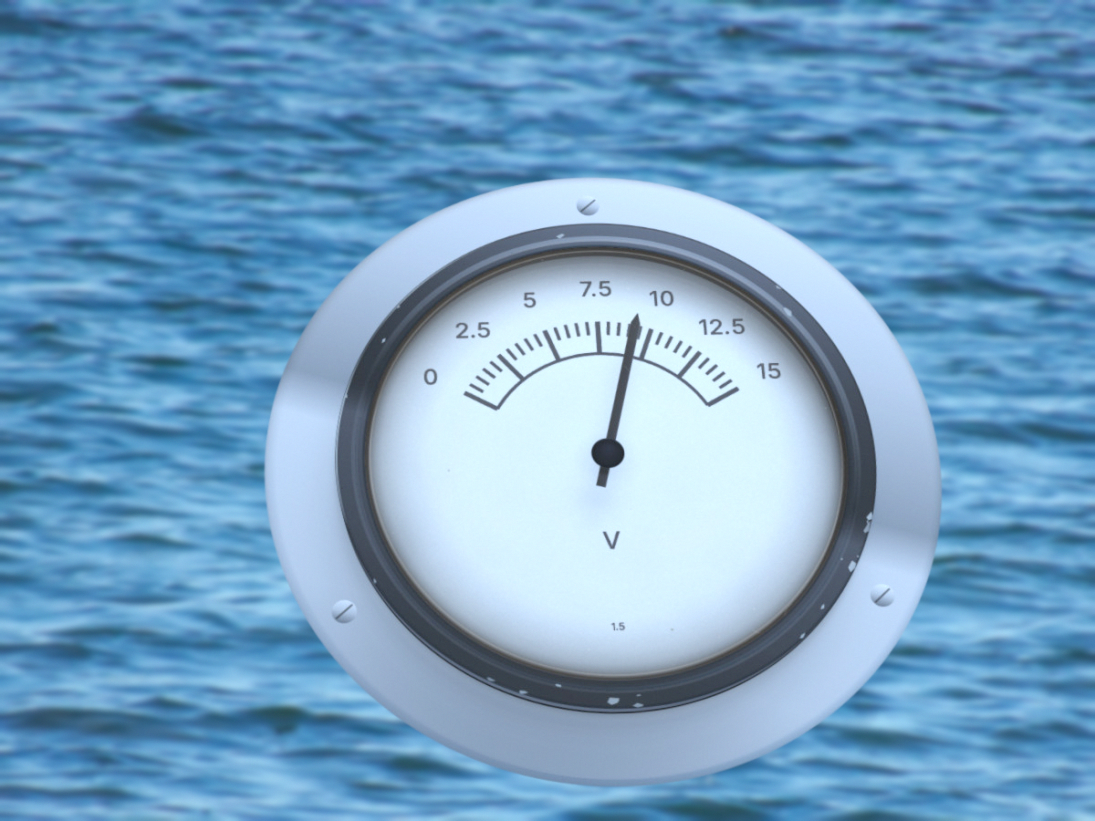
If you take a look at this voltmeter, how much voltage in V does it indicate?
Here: 9.25 V
